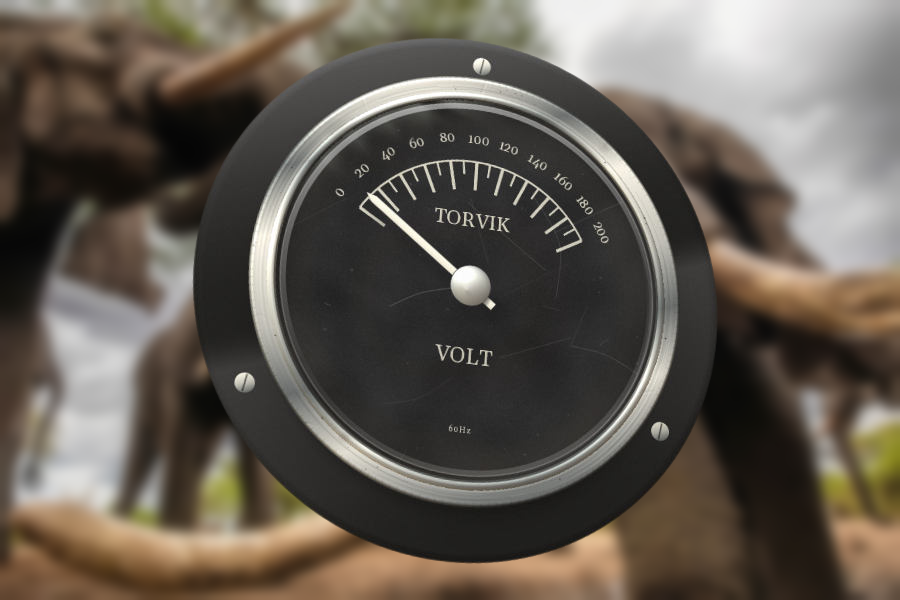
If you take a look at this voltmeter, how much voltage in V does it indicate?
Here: 10 V
